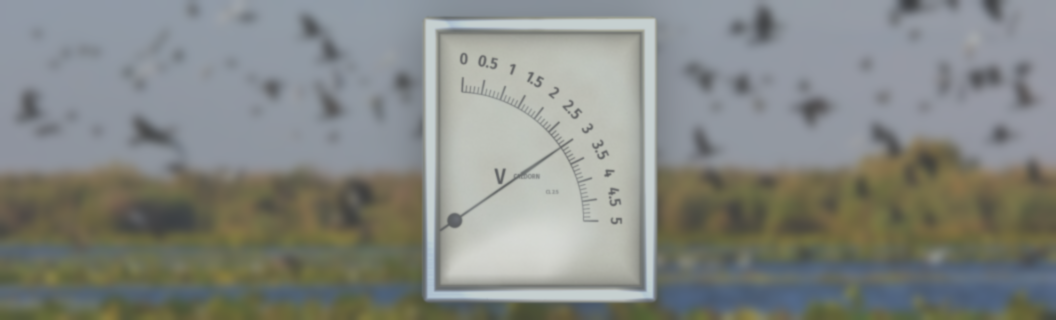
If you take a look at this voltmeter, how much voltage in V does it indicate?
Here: 3 V
